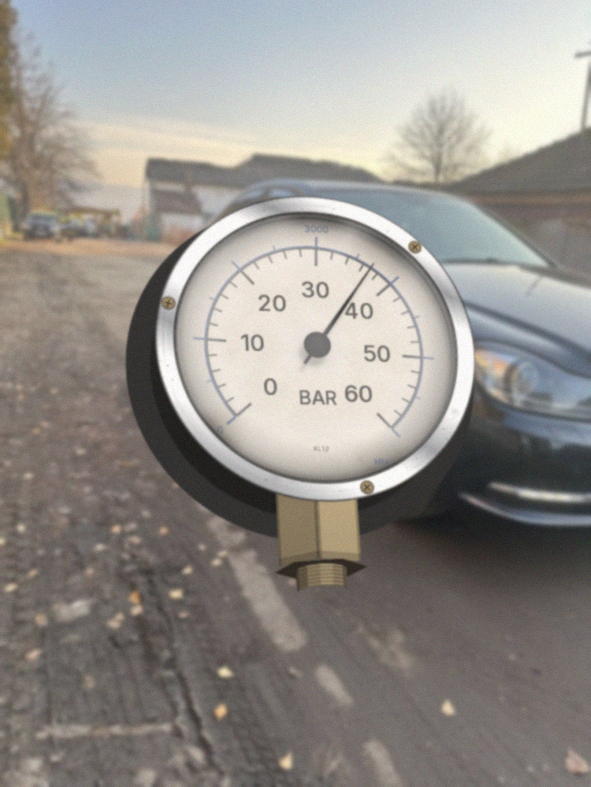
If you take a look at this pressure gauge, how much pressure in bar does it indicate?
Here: 37 bar
